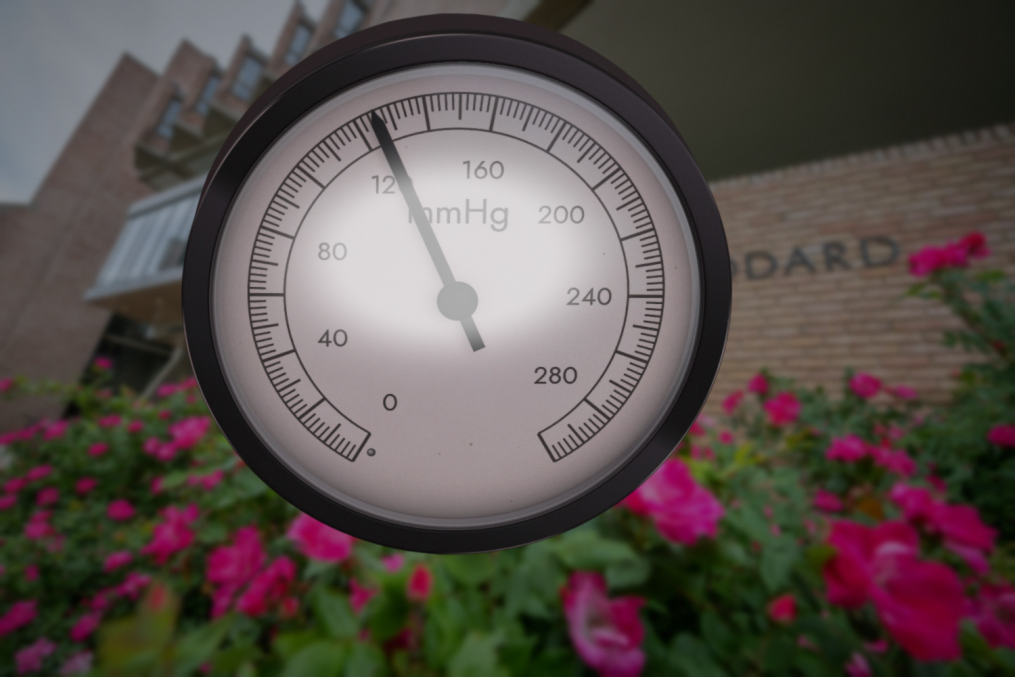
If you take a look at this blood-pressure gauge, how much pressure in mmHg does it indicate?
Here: 126 mmHg
